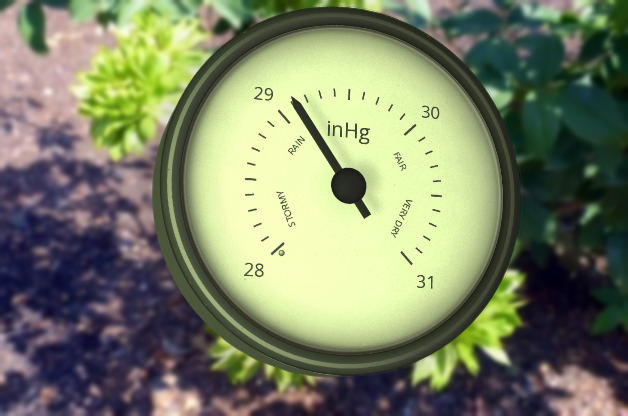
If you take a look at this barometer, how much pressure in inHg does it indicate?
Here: 29.1 inHg
